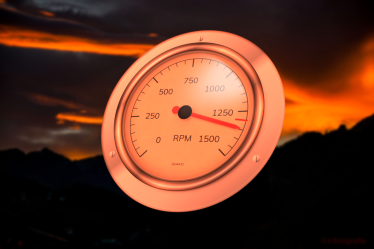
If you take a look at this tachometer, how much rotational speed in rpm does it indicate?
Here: 1350 rpm
